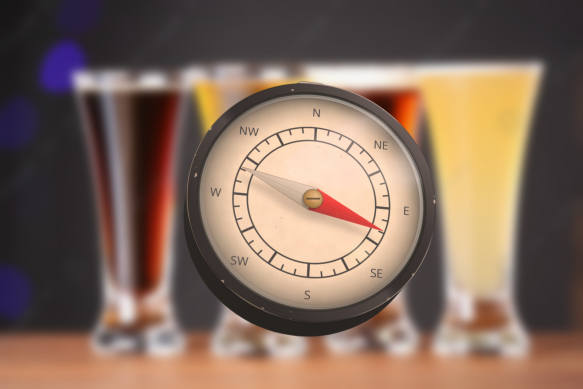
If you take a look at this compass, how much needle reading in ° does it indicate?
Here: 110 °
